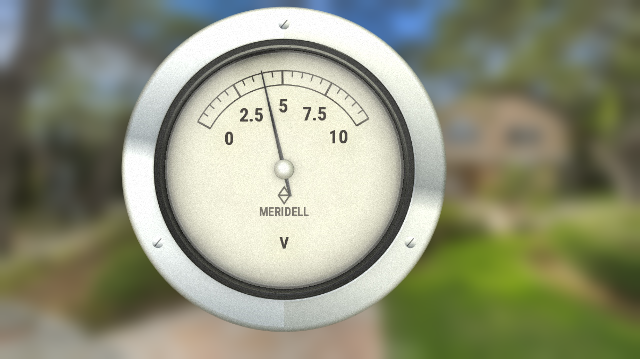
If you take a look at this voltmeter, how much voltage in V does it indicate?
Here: 4 V
